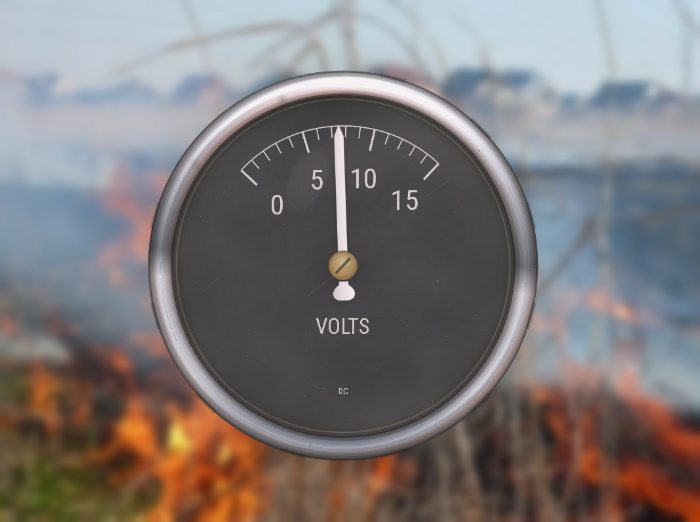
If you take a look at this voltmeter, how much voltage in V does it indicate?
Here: 7.5 V
